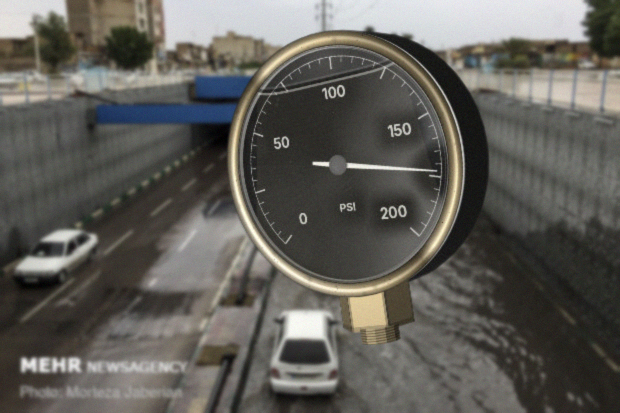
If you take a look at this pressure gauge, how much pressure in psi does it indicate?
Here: 172.5 psi
